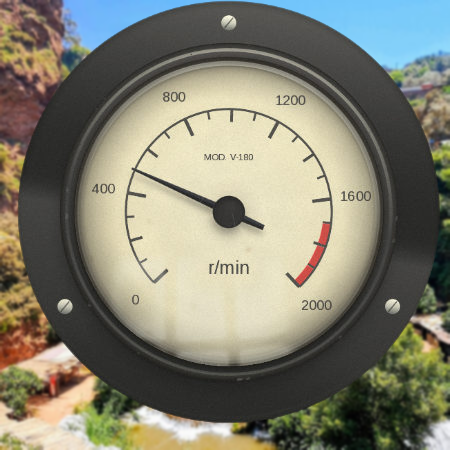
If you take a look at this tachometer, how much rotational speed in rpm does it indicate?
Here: 500 rpm
